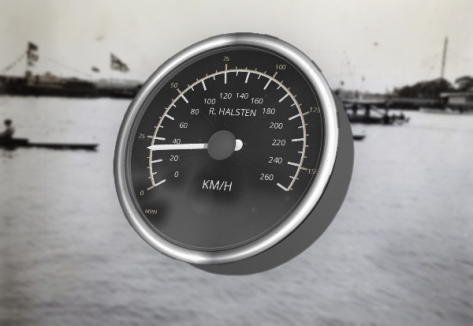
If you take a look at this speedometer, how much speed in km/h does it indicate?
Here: 30 km/h
